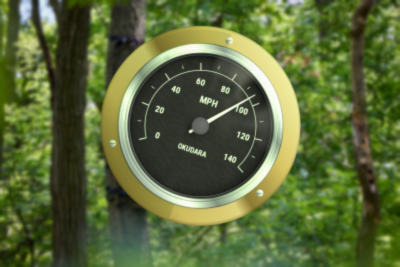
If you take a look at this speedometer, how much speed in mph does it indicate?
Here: 95 mph
